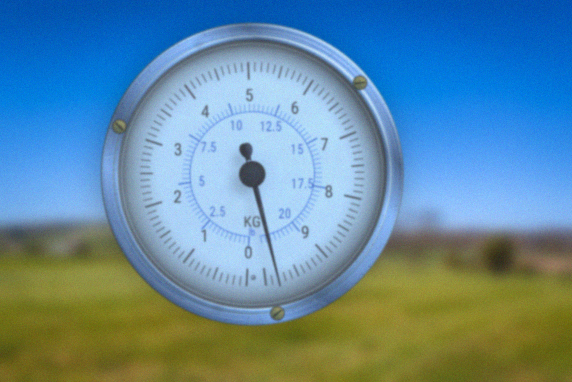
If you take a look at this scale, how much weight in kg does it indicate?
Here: 9.8 kg
